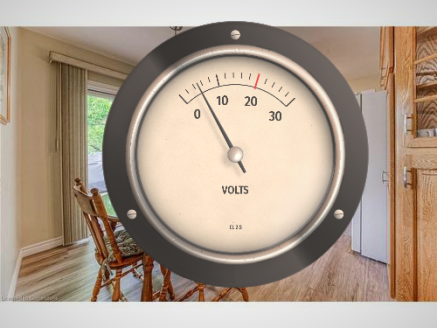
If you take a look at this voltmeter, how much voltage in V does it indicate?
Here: 5 V
